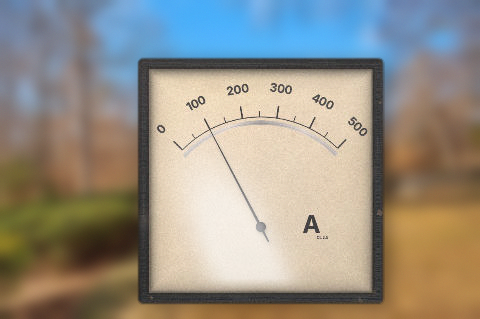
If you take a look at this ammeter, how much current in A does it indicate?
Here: 100 A
